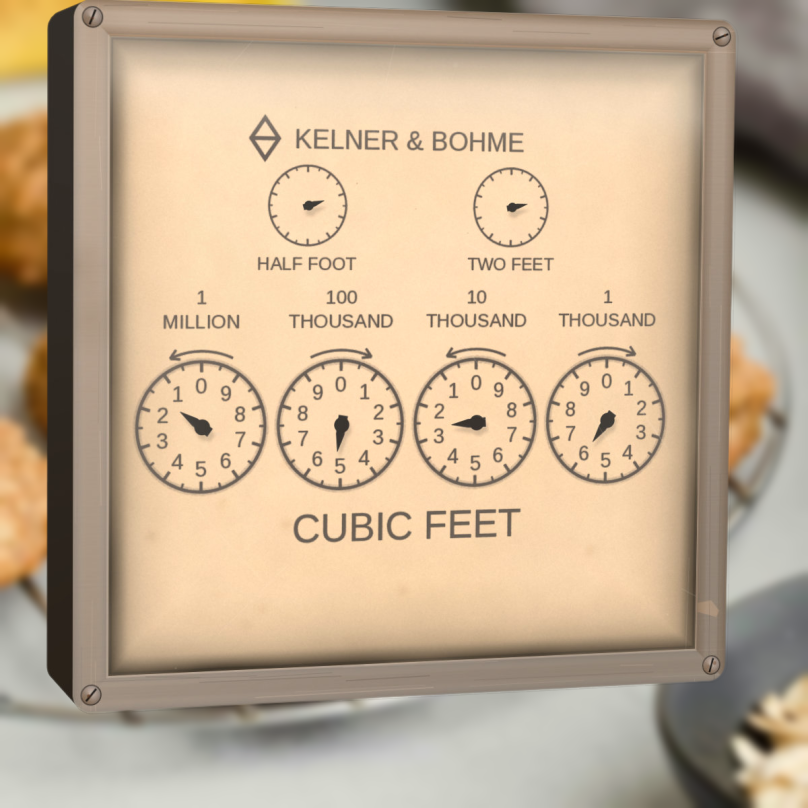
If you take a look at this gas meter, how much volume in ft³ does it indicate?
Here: 152600 ft³
